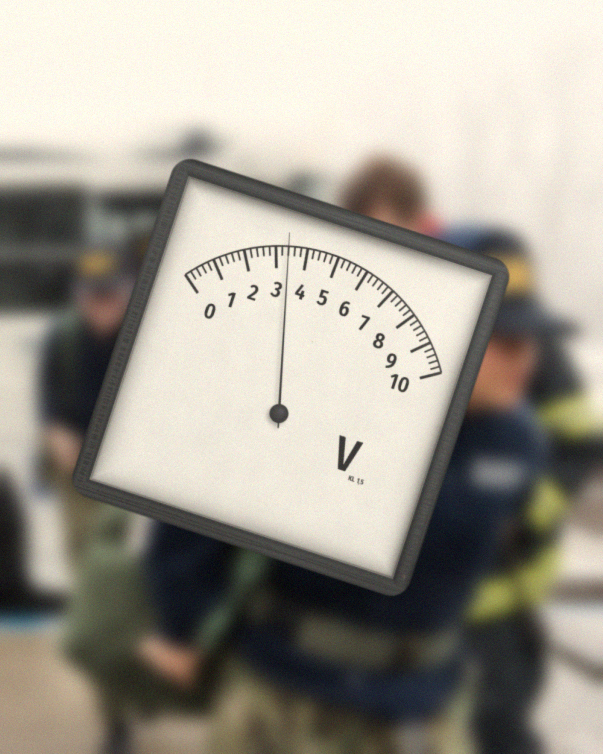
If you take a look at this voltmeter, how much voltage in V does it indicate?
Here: 3.4 V
